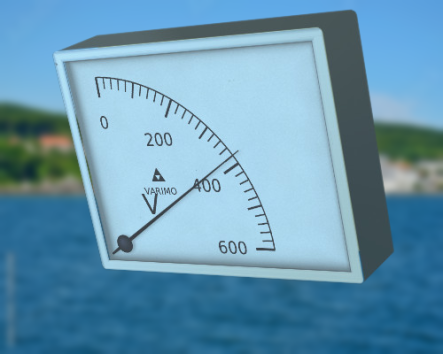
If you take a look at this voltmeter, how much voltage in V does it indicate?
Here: 380 V
